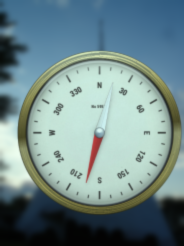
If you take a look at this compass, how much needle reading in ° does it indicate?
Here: 195 °
